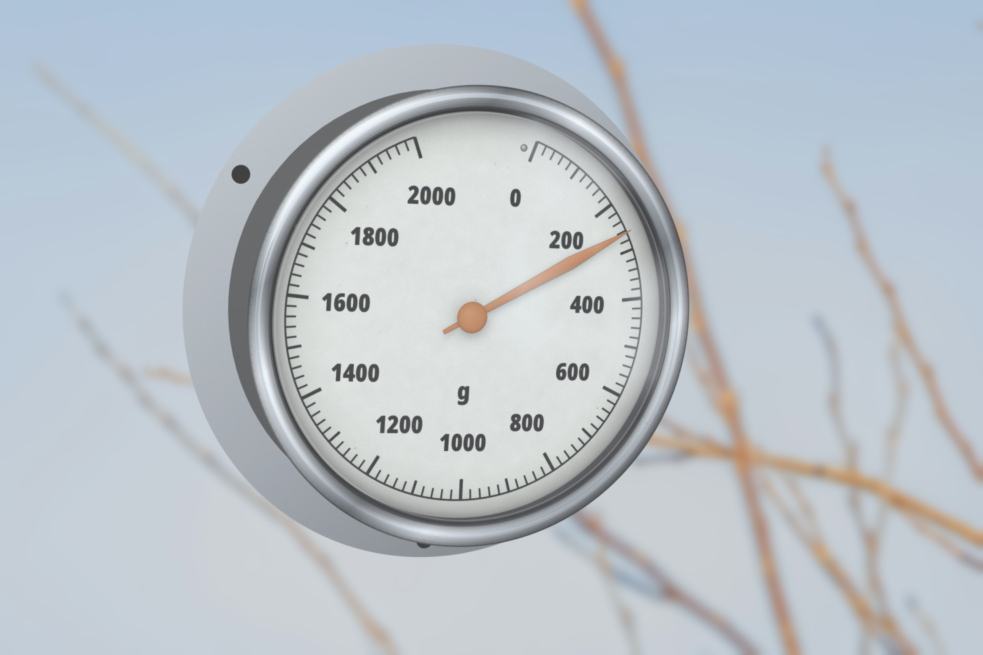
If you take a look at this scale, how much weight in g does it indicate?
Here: 260 g
